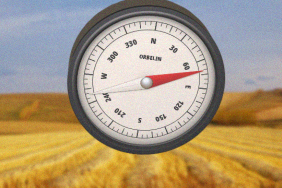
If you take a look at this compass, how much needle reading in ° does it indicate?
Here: 70 °
